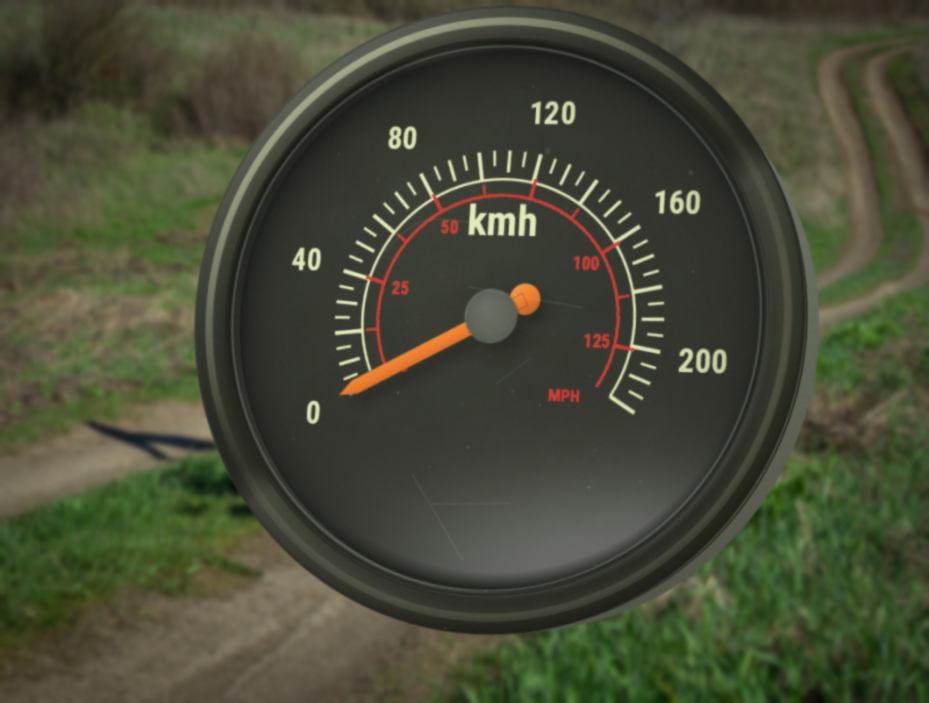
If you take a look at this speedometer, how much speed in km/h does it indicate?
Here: 0 km/h
